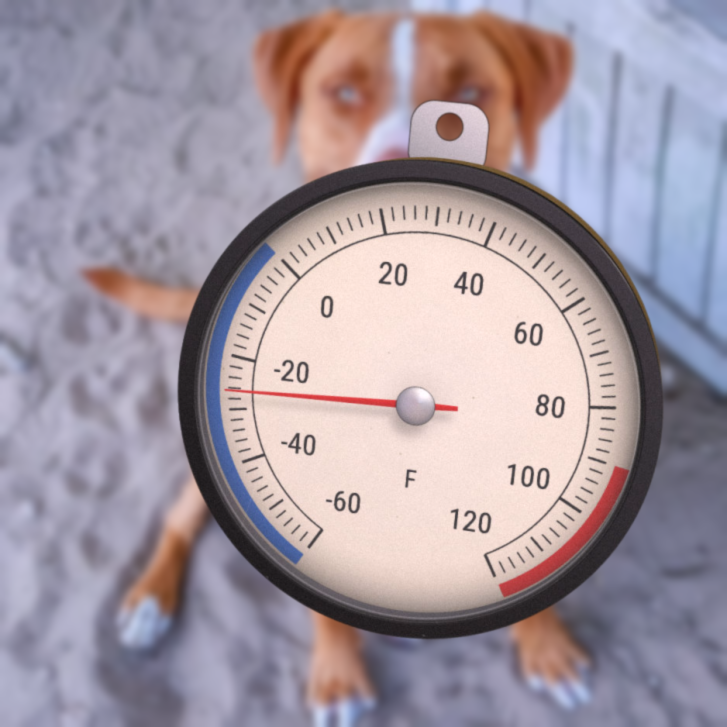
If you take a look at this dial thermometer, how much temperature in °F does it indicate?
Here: -26 °F
